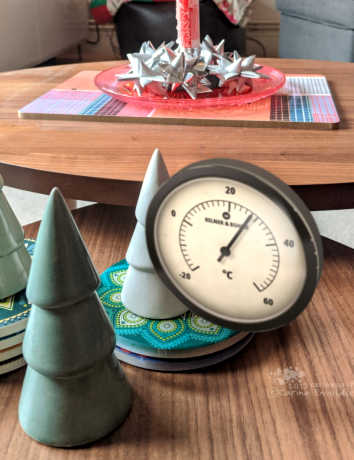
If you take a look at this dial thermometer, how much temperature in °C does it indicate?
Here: 28 °C
